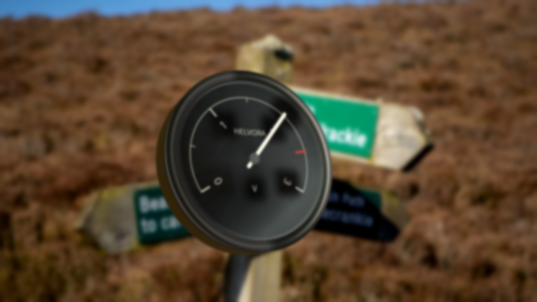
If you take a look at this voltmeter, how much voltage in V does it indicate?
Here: 2 V
